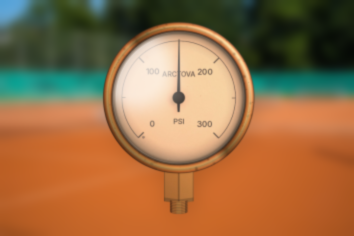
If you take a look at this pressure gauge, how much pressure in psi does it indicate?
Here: 150 psi
